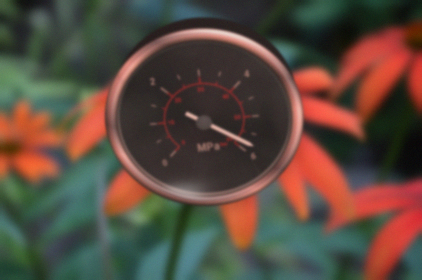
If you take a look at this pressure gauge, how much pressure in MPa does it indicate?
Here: 5.75 MPa
